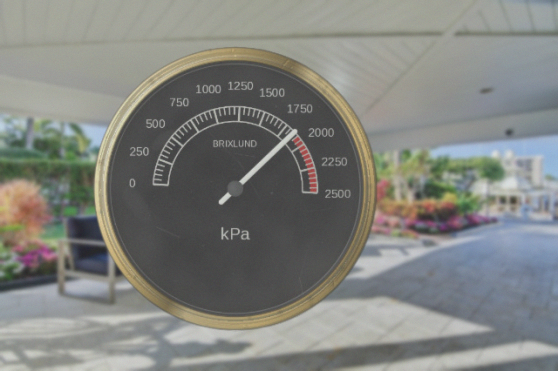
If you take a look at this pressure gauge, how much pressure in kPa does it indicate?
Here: 1850 kPa
